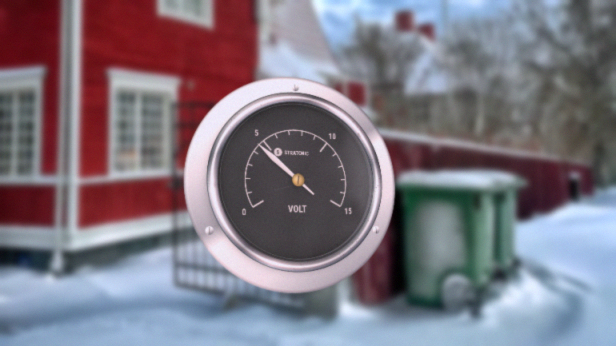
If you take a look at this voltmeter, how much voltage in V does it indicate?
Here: 4.5 V
